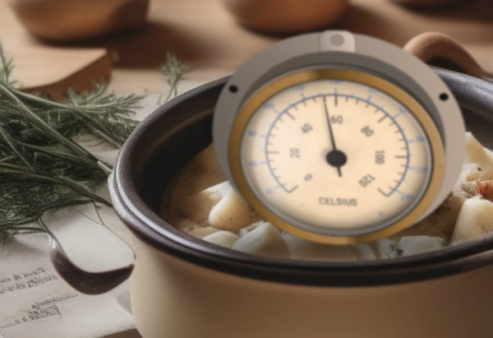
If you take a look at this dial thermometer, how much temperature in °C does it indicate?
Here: 56 °C
